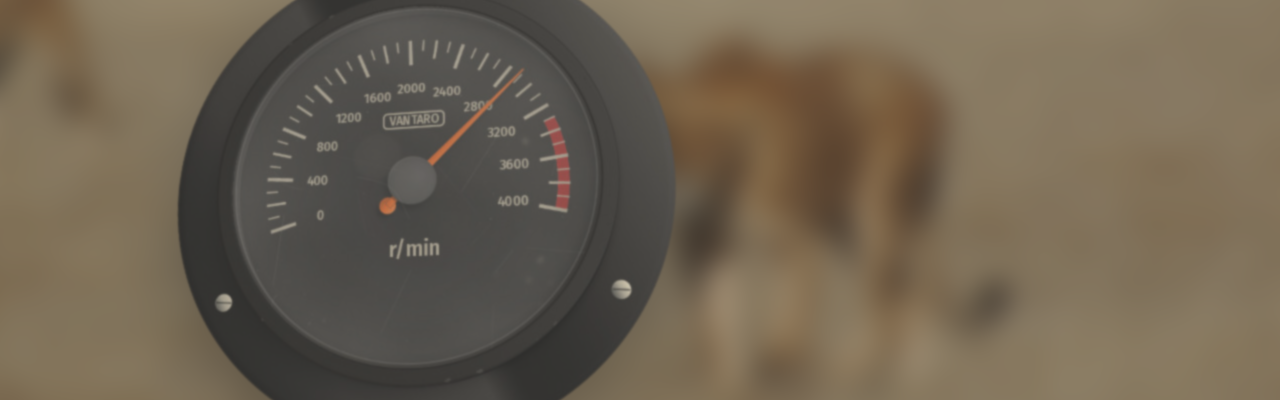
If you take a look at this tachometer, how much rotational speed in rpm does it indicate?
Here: 2900 rpm
